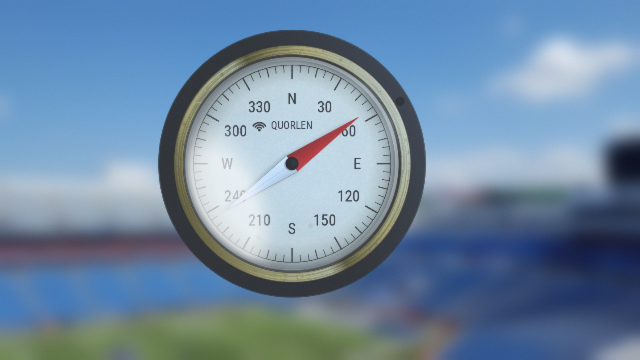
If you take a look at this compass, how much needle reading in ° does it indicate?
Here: 55 °
